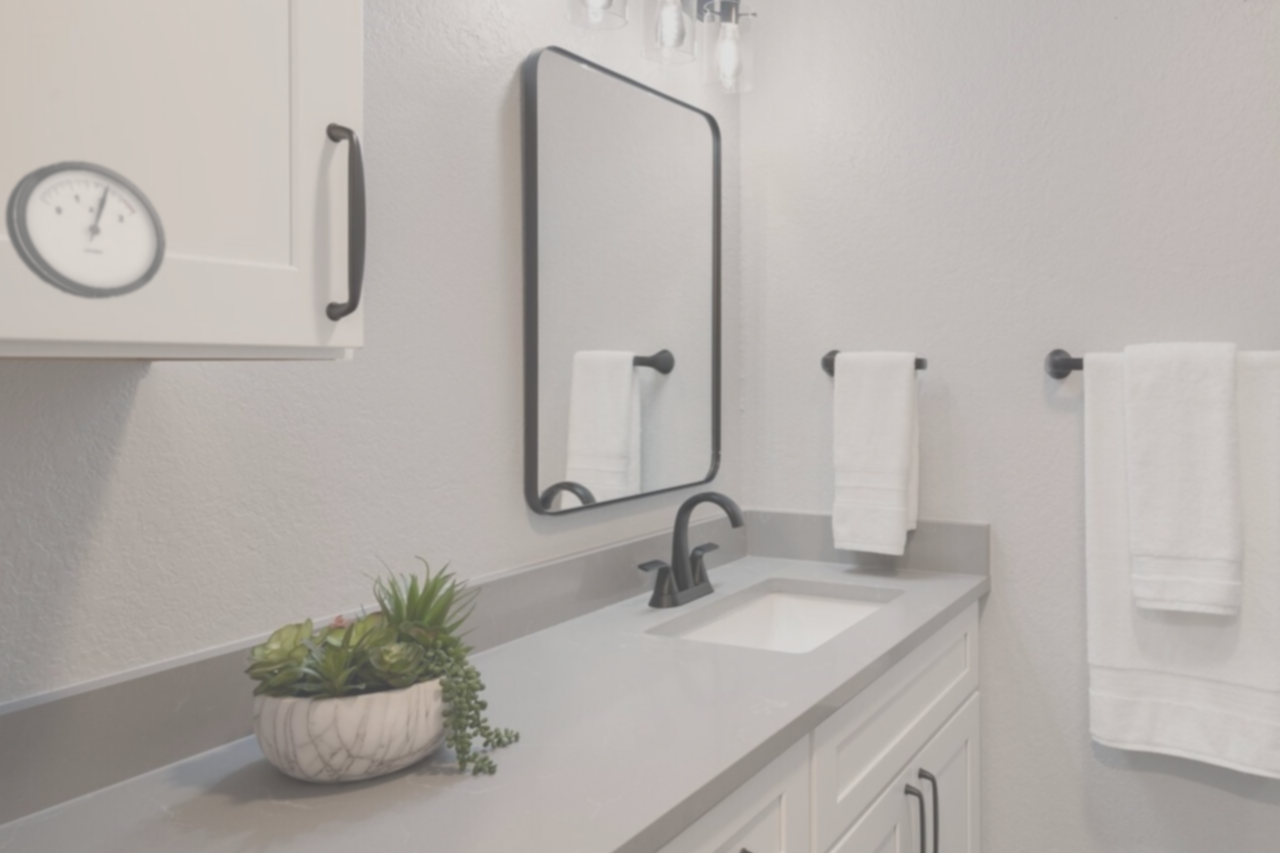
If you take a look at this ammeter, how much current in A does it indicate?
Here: 2 A
